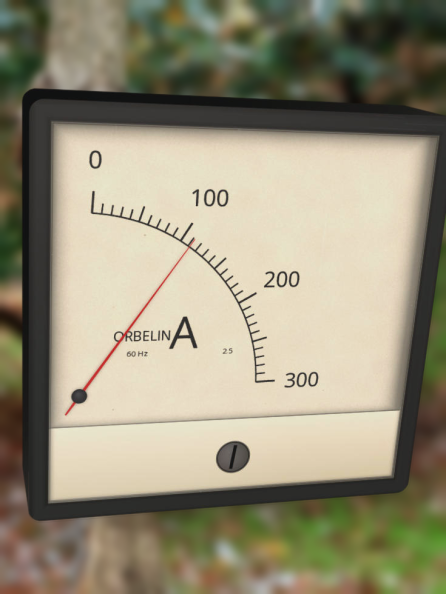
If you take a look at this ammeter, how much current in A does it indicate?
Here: 110 A
